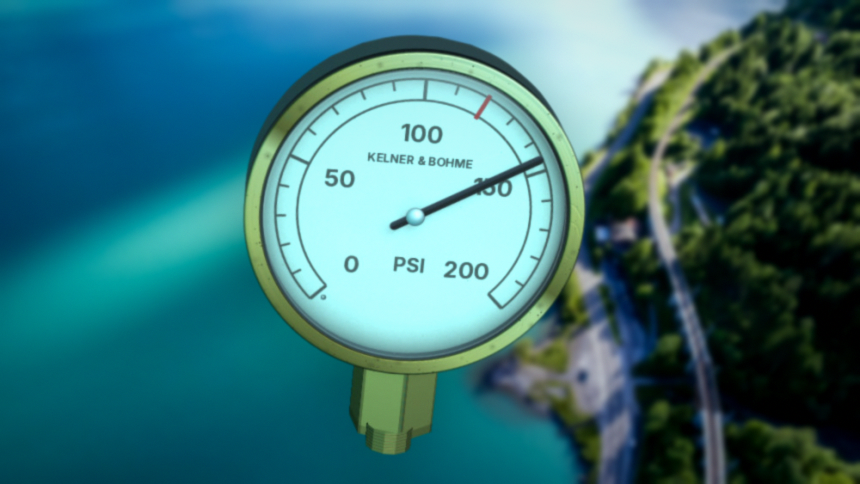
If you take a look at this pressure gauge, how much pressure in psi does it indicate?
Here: 145 psi
